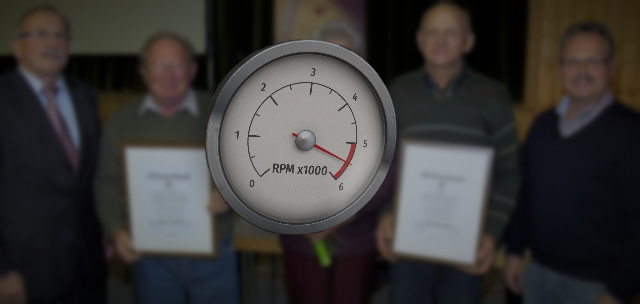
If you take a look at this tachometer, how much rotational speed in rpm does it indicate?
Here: 5500 rpm
